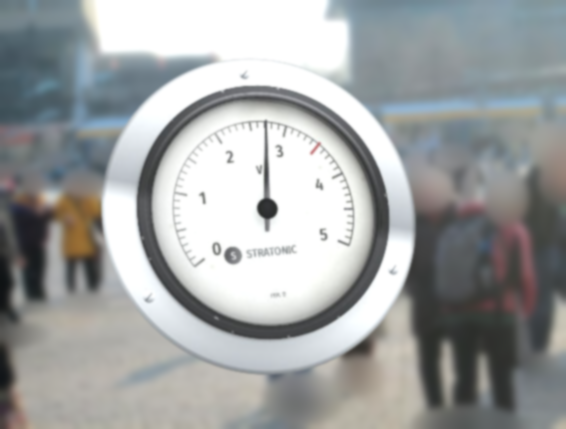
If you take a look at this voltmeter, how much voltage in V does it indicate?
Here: 2.7 V
